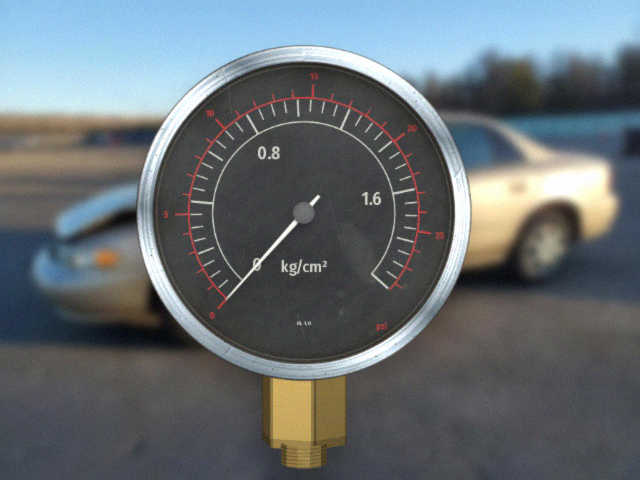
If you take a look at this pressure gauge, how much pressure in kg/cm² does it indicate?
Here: 0 kg/cm²
